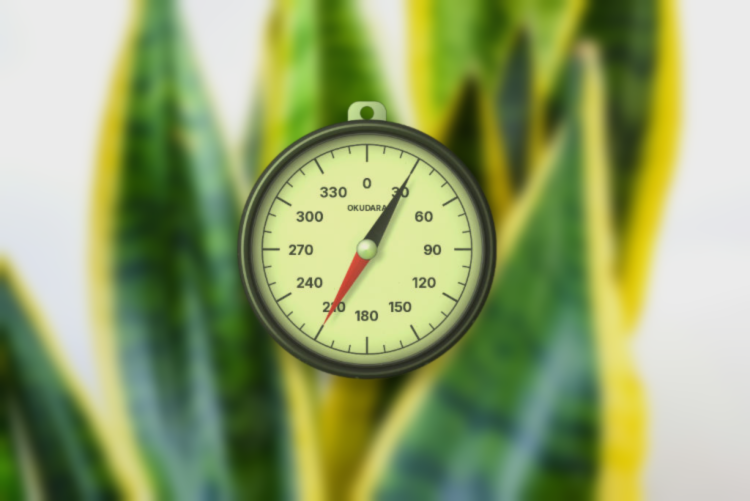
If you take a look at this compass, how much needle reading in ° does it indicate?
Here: 210 °
